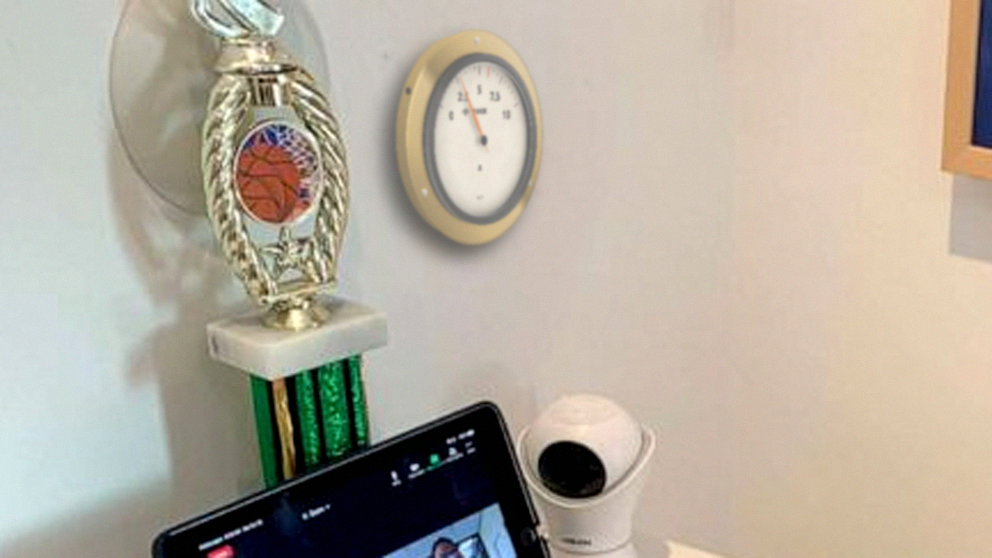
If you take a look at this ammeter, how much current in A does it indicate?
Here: 2.5 A
